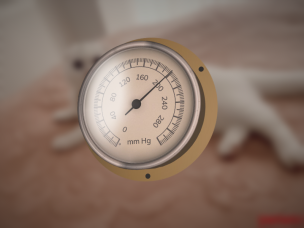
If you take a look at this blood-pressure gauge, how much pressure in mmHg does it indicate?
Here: 200 mmHg
